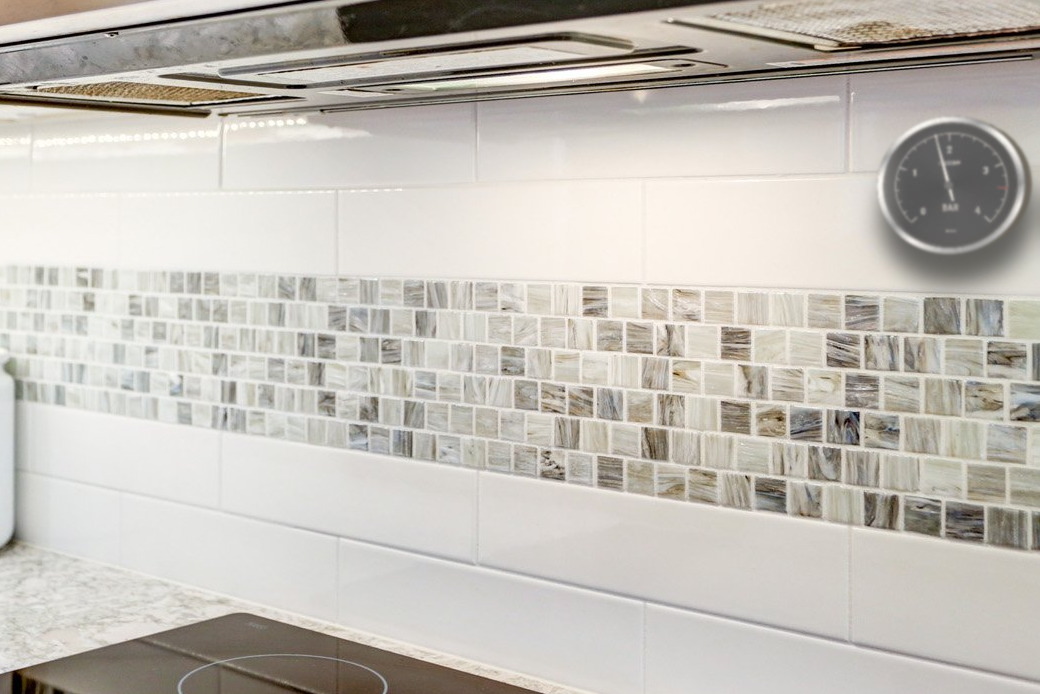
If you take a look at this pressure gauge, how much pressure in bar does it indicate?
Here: 1.8 bar
